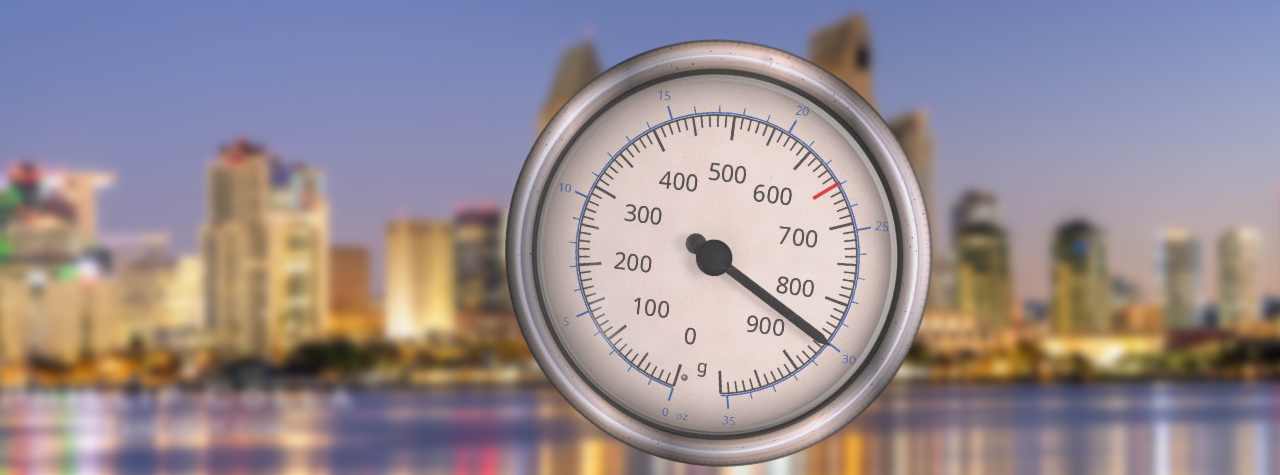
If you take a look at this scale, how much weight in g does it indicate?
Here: 850 g
